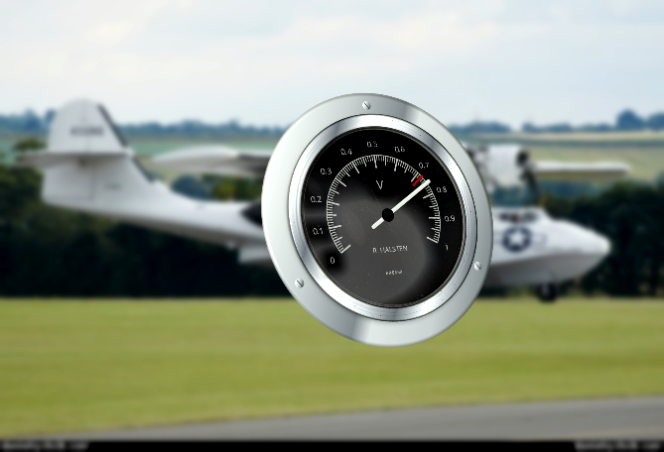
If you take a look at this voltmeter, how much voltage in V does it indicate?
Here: 0.75 V
